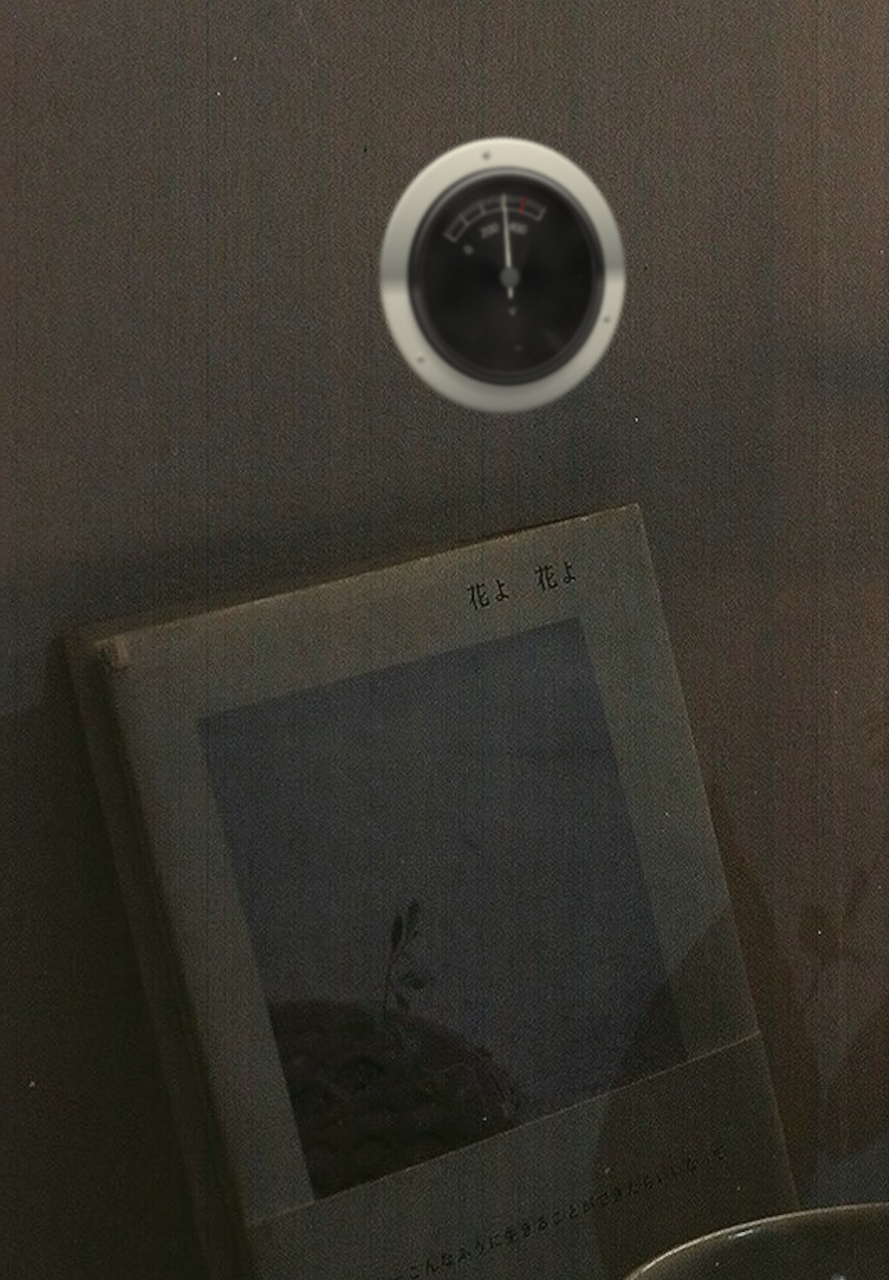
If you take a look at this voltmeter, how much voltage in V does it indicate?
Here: 300 V
